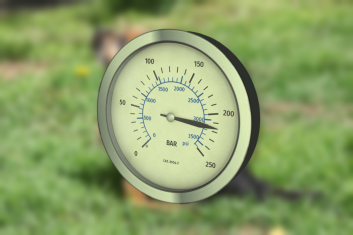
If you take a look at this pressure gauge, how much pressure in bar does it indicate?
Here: 215 bar
